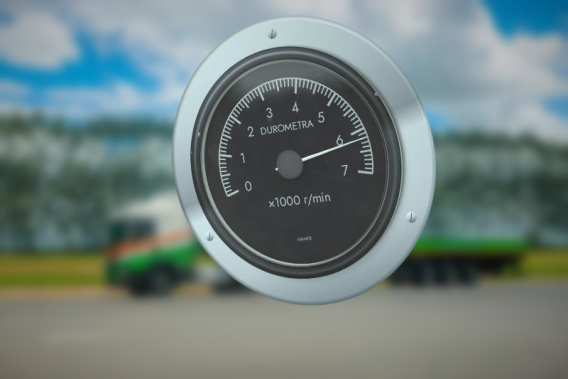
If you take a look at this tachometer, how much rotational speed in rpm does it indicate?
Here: 6200 rpm
